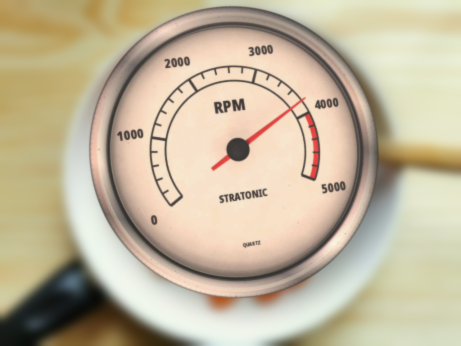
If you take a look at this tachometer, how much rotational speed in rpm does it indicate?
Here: 3800 rpm
